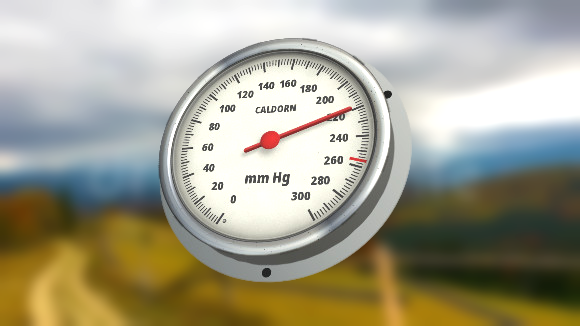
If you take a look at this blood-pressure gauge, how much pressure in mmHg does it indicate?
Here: 220 mmHg
